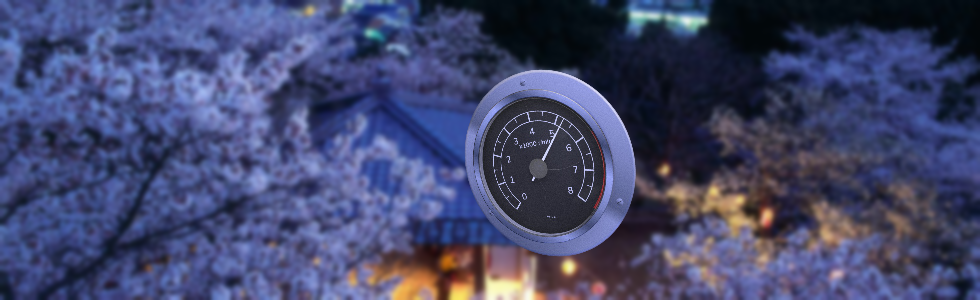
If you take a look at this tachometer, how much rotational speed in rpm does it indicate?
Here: 5250 rpm
